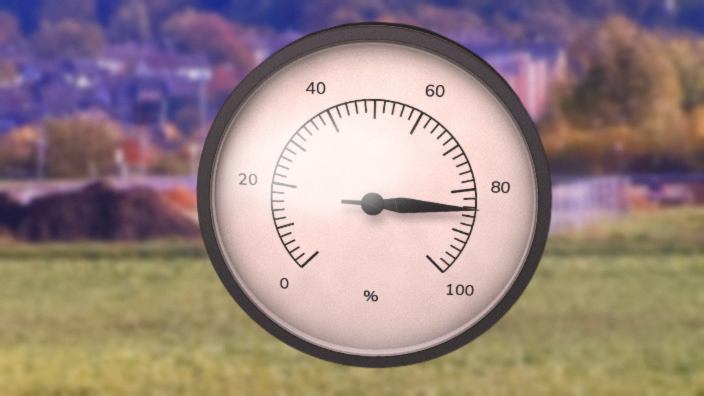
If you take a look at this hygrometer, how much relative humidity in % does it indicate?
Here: 84 %
